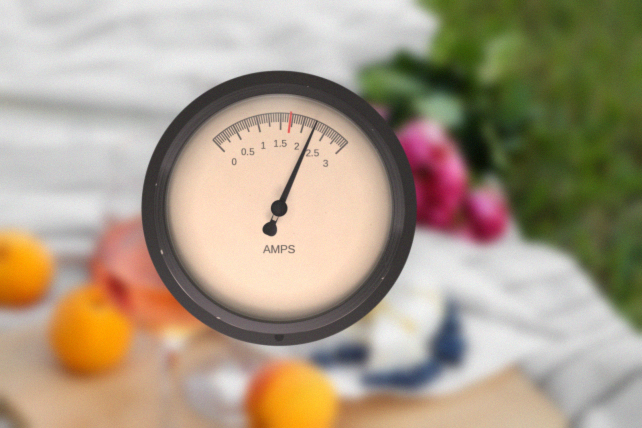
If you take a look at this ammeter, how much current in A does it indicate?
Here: 2.25 A
